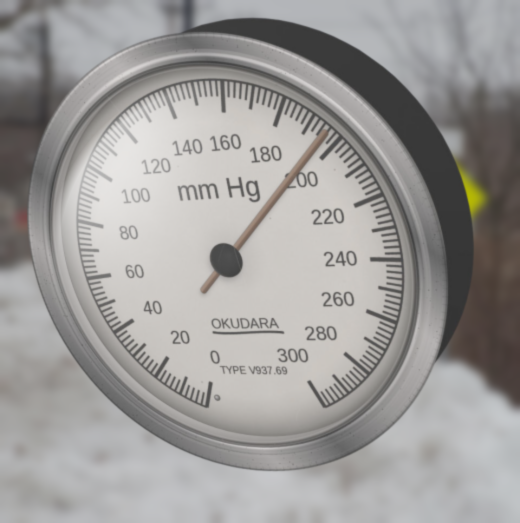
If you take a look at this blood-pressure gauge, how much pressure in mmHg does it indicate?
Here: 196 mmHg
